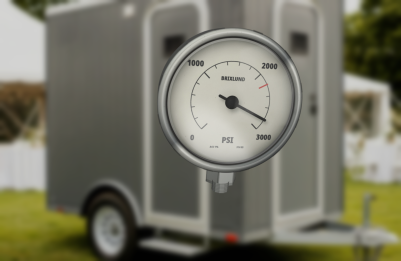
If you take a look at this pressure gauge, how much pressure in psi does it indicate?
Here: 2800 psi
